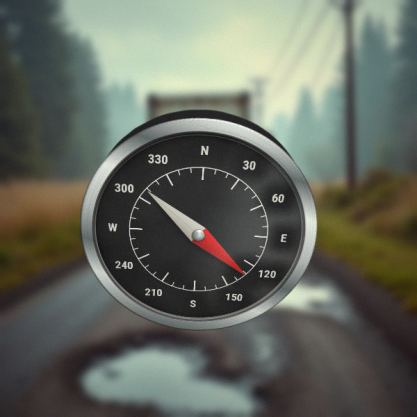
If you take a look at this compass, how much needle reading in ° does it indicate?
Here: 130 °
